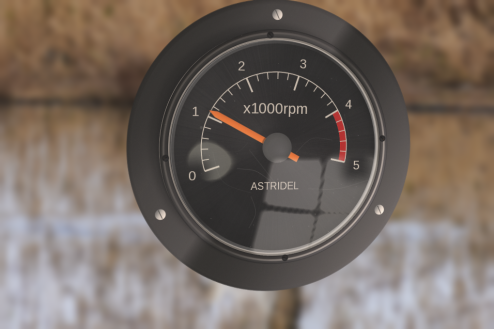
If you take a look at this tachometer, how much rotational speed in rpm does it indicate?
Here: 1100 rpm
